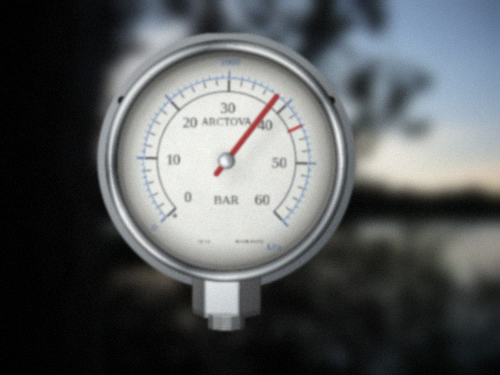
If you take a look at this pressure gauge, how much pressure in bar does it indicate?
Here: 38 bar
